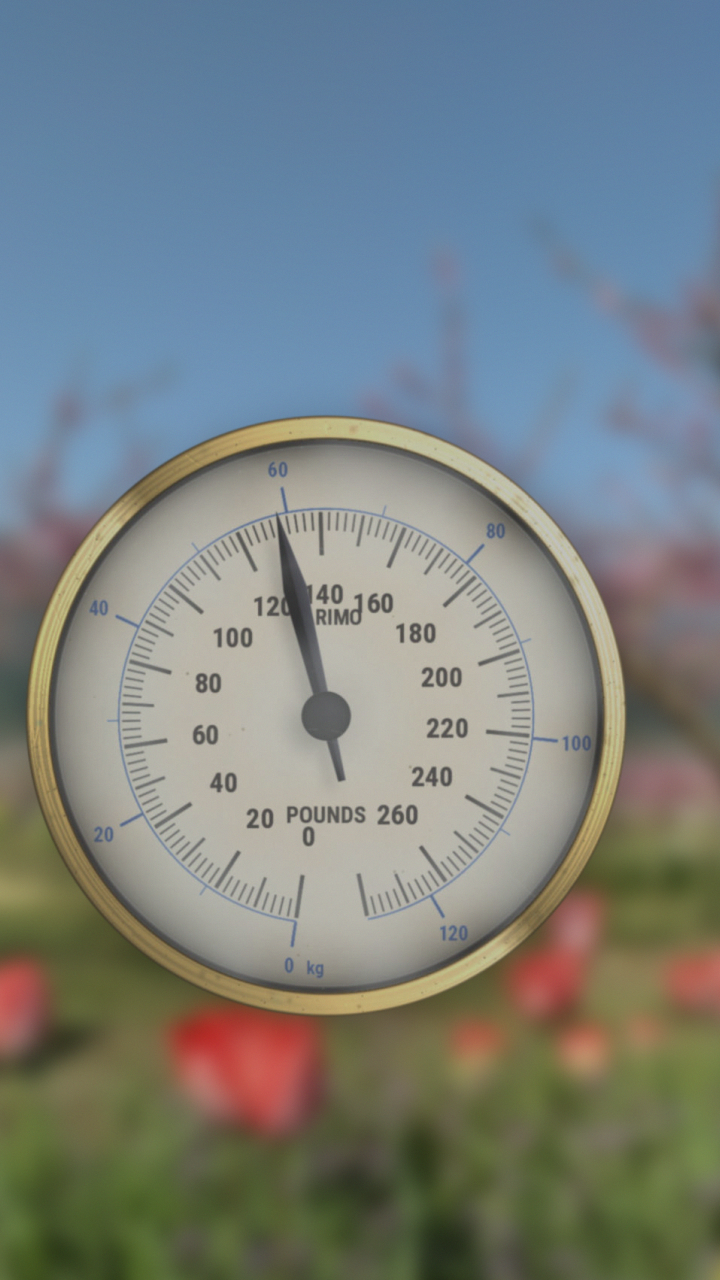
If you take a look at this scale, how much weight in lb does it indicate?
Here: 130 lb
